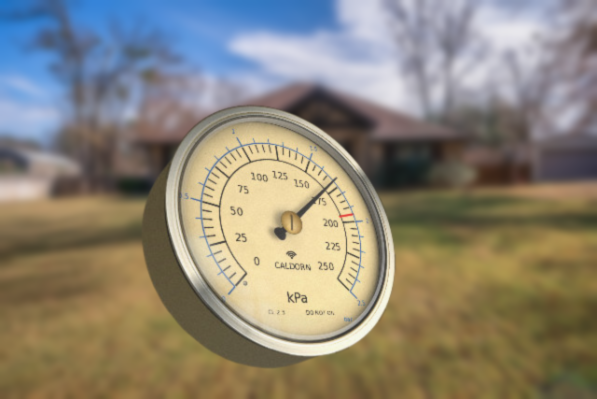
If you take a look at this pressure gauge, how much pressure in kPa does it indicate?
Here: 170 kPa
